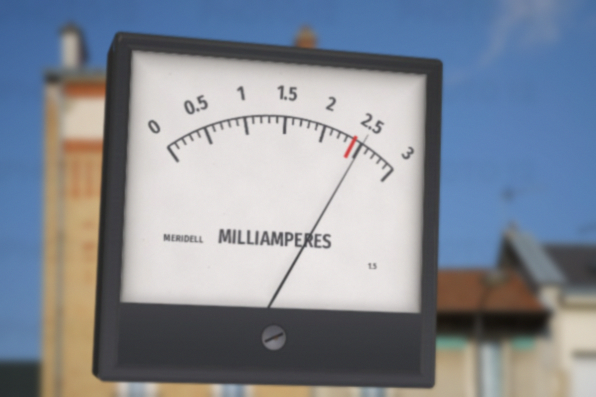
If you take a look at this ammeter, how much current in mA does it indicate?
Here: 2.5 mA
